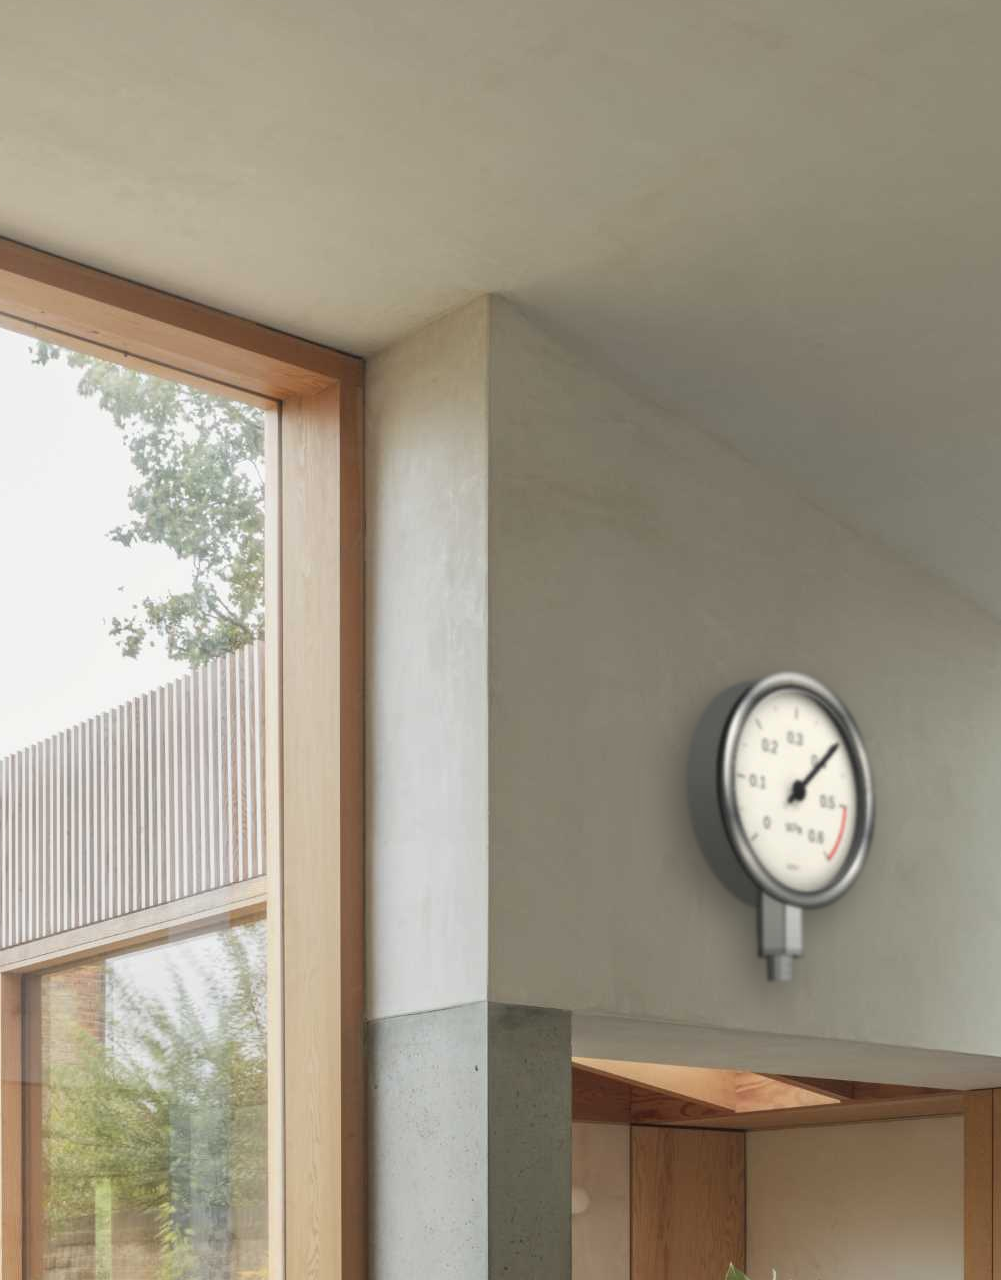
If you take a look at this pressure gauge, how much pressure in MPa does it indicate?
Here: 0.4 MPa
